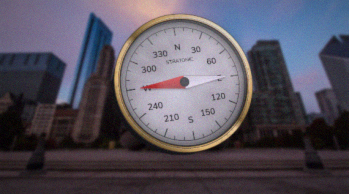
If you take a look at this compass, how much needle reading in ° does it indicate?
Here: 270 °
